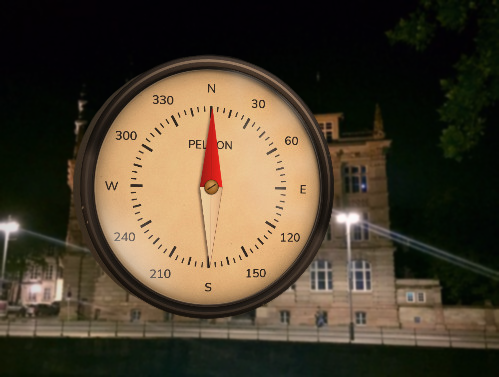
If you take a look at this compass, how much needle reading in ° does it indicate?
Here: 0 °
